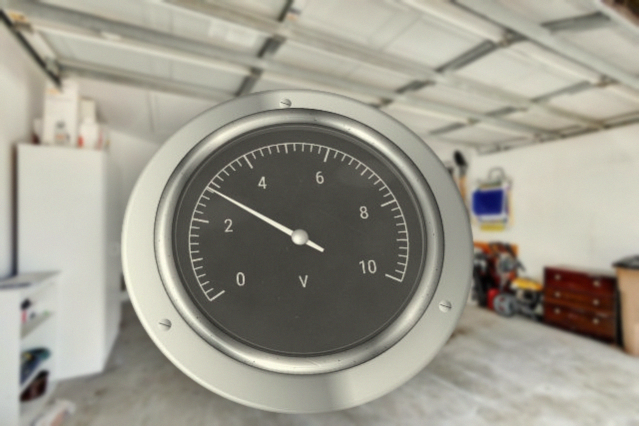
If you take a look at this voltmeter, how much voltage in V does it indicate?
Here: 2.8 V
